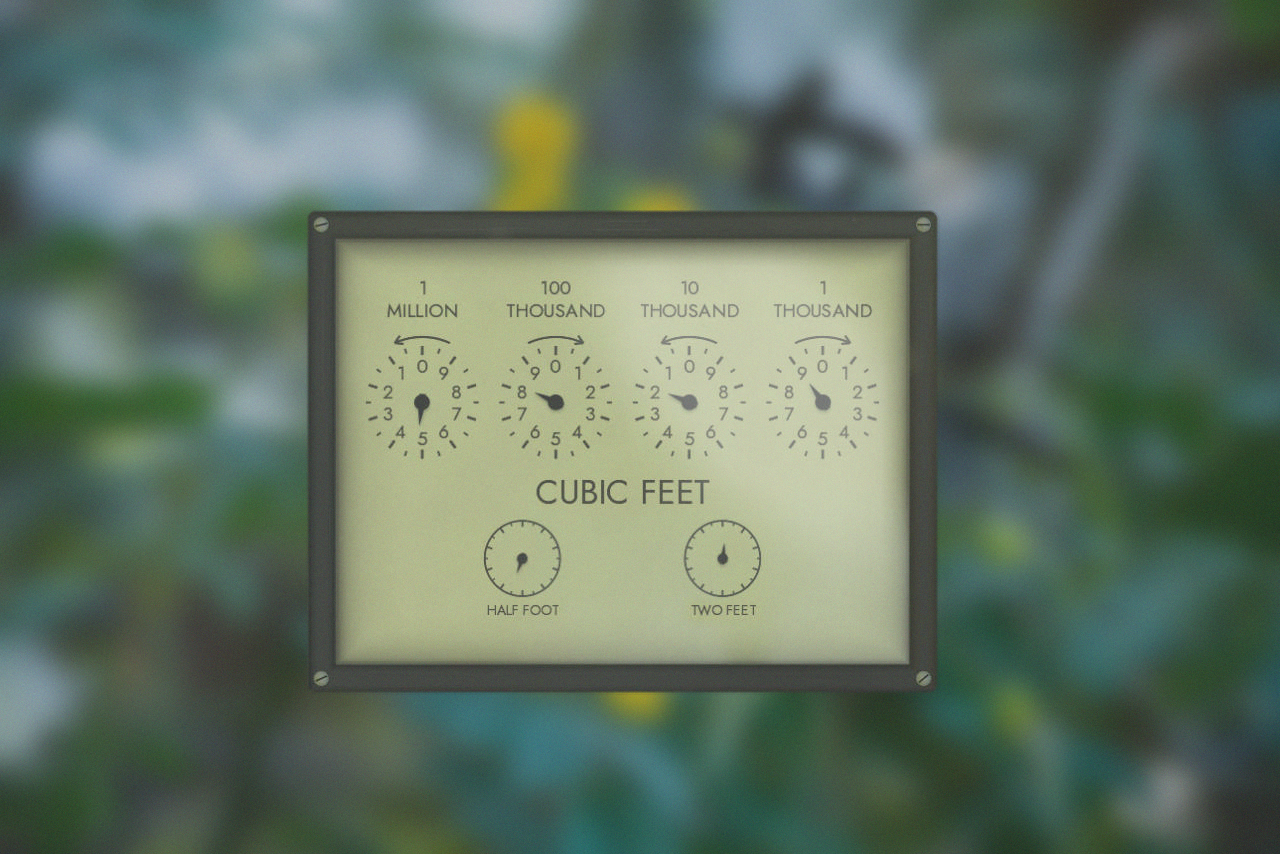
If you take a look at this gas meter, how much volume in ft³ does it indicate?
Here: 481900 ft³
